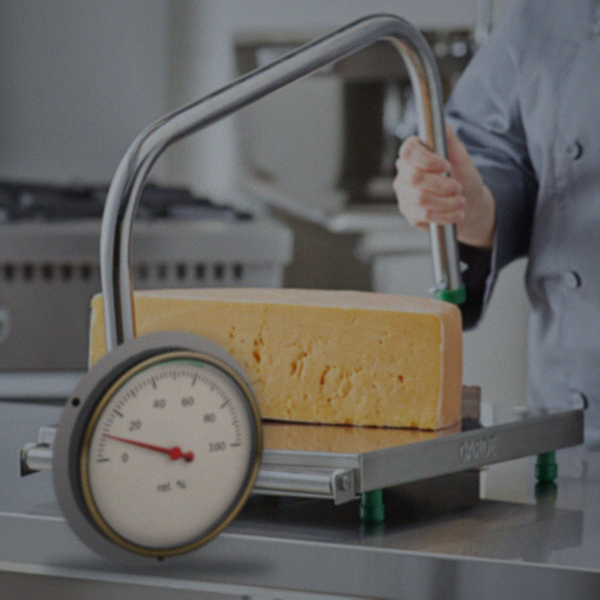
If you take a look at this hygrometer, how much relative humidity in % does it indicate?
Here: 10 %
